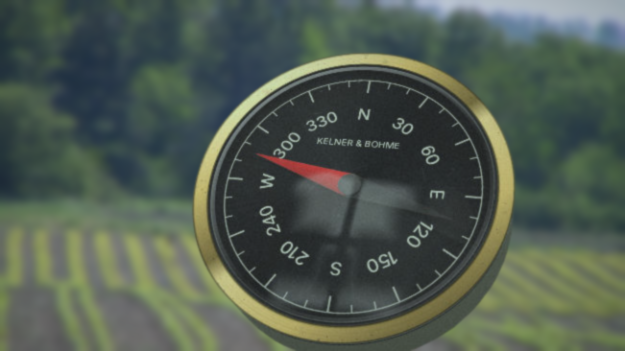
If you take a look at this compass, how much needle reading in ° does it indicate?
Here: 285 °
